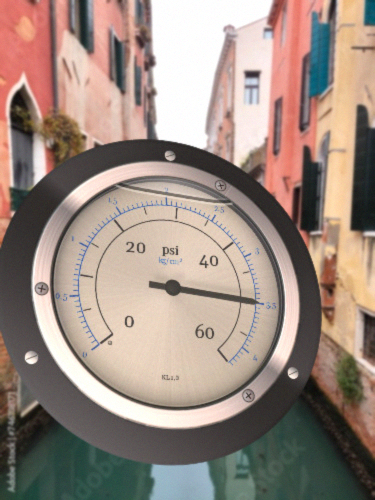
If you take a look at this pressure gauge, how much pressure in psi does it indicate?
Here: 50 psi
